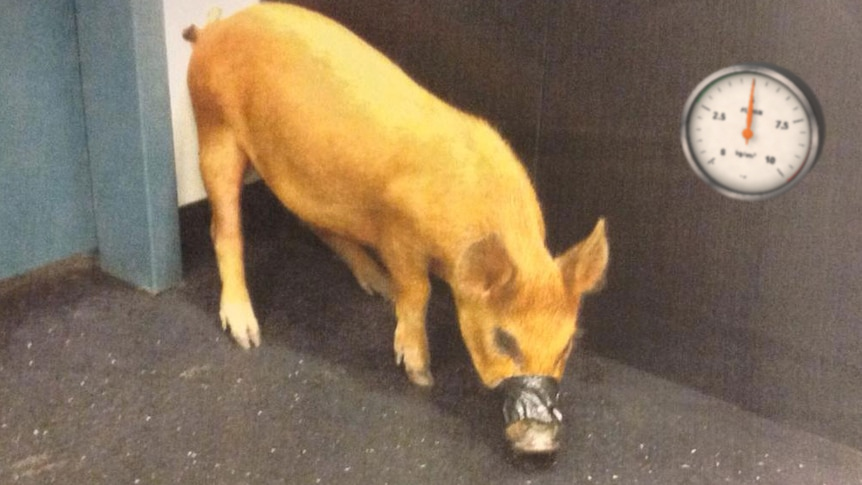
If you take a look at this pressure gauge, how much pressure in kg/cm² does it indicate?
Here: 5 kg/cm²
